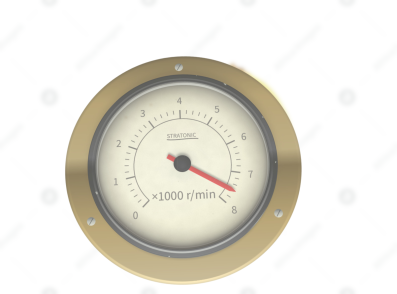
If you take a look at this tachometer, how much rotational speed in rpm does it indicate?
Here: 7600 rpm
